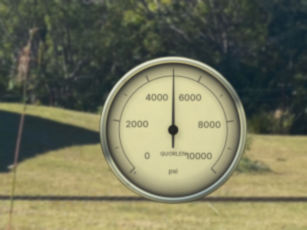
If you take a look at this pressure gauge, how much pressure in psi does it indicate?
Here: 5000 psi
